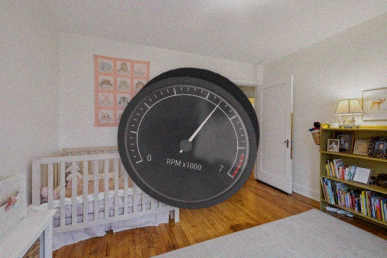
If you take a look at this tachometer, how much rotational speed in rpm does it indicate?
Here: 4400 rpm
